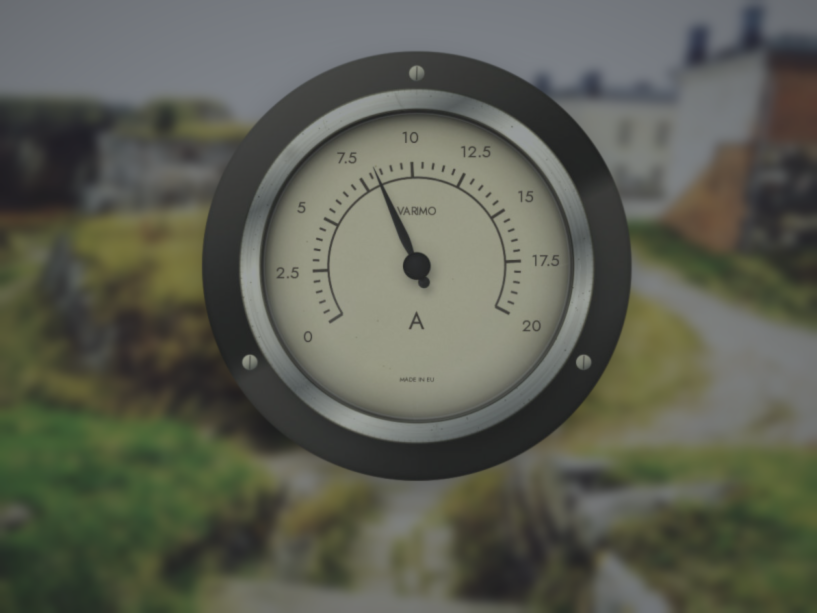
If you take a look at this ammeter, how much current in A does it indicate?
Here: 8.25 A
